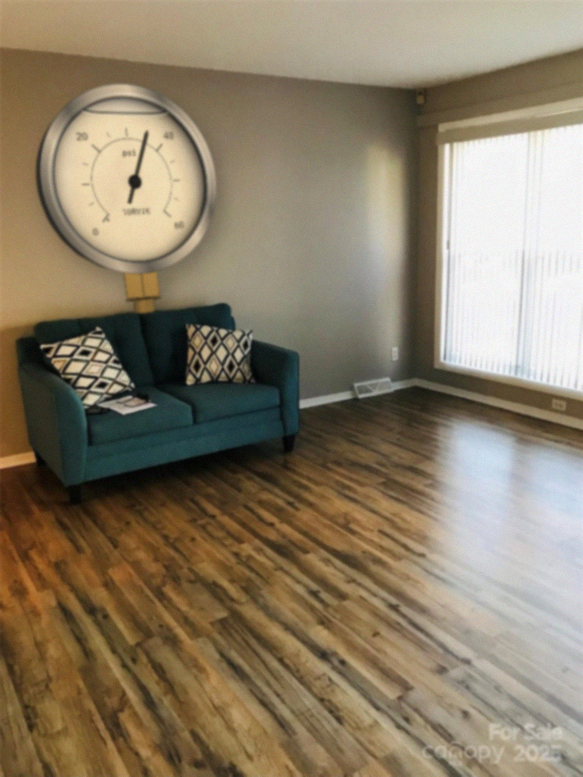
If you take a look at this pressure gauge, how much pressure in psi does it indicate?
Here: 35 psi
